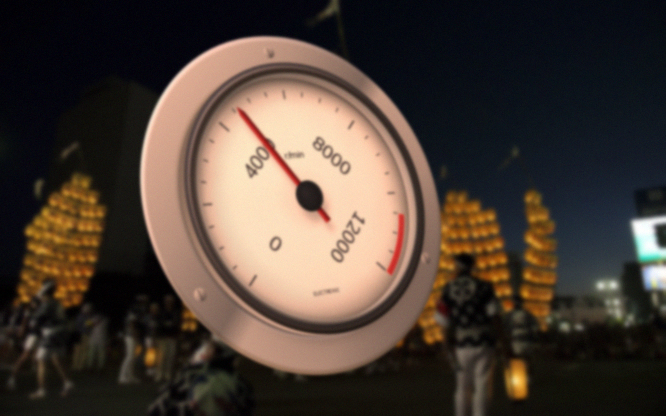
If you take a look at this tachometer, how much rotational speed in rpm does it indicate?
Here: 4500 rpm
